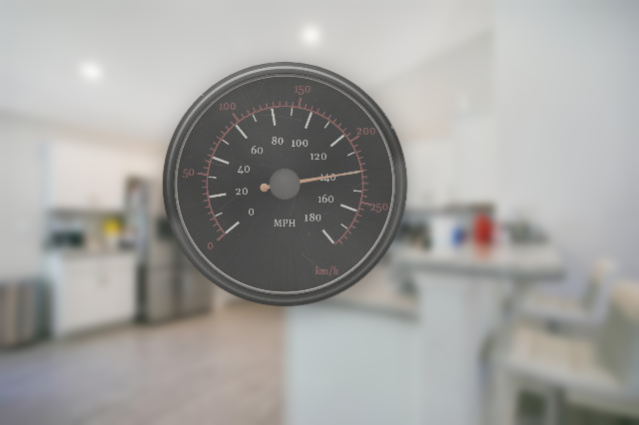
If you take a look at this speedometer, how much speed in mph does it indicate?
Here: 140 mph
